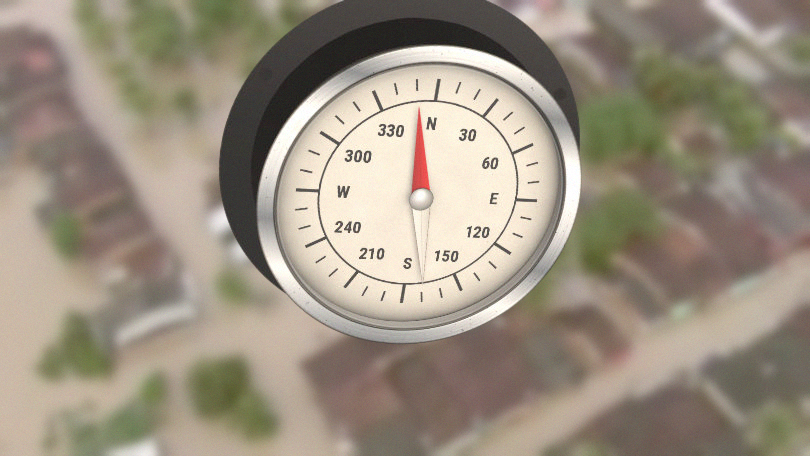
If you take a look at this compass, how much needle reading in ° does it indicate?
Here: 350 °
